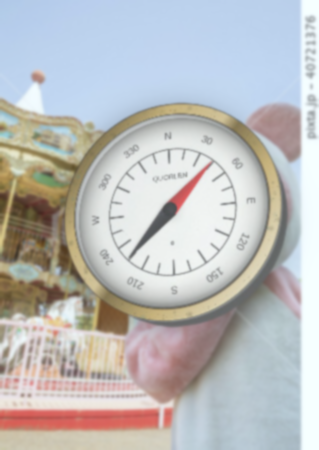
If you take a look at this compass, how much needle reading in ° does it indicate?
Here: 45 °
